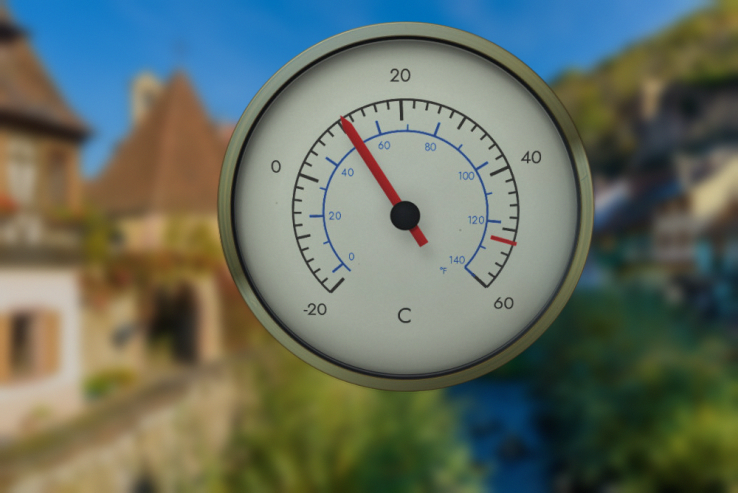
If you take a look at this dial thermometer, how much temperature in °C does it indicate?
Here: 11 °C
